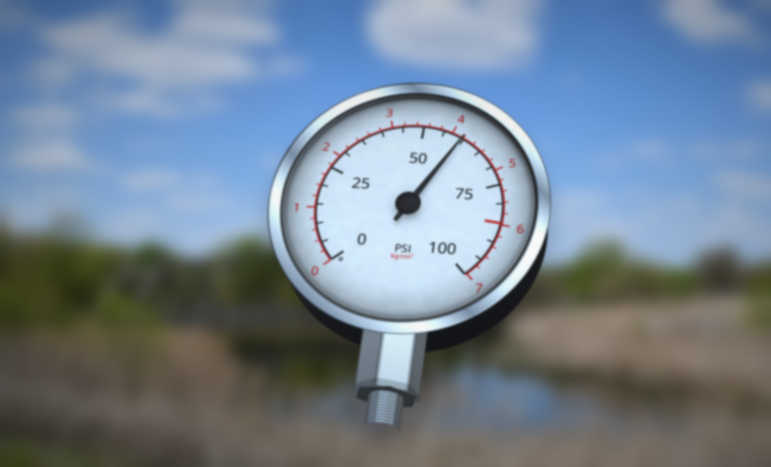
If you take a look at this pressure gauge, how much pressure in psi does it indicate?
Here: 60 psi
